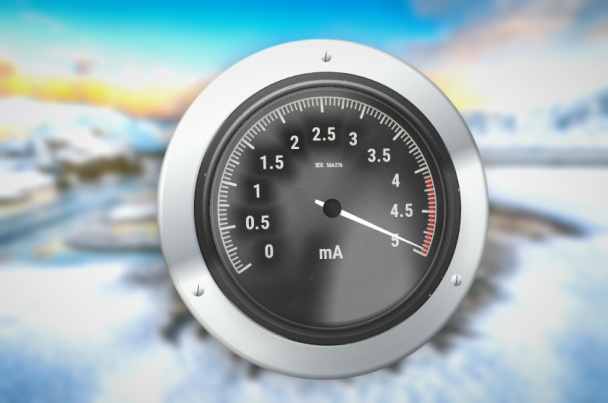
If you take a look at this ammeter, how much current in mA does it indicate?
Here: 4.95 mA
